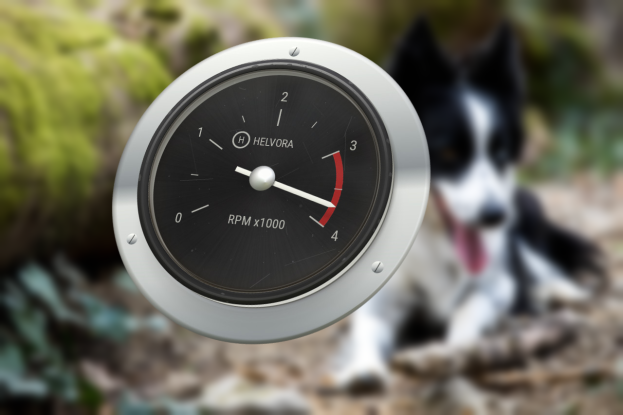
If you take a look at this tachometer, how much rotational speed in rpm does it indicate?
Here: 3750 rpm
